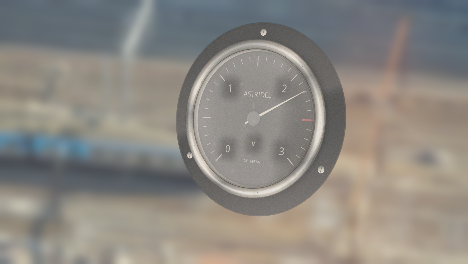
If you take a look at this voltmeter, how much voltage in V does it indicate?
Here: 2.2 V
